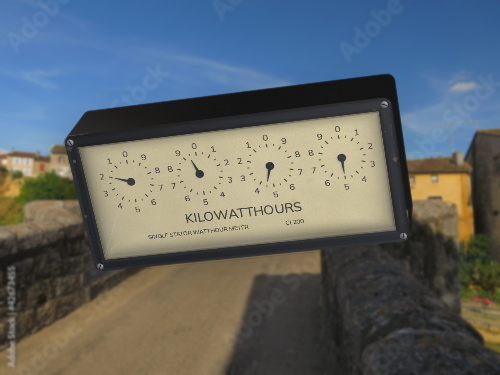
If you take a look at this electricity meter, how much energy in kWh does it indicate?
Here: 1945 kWh
